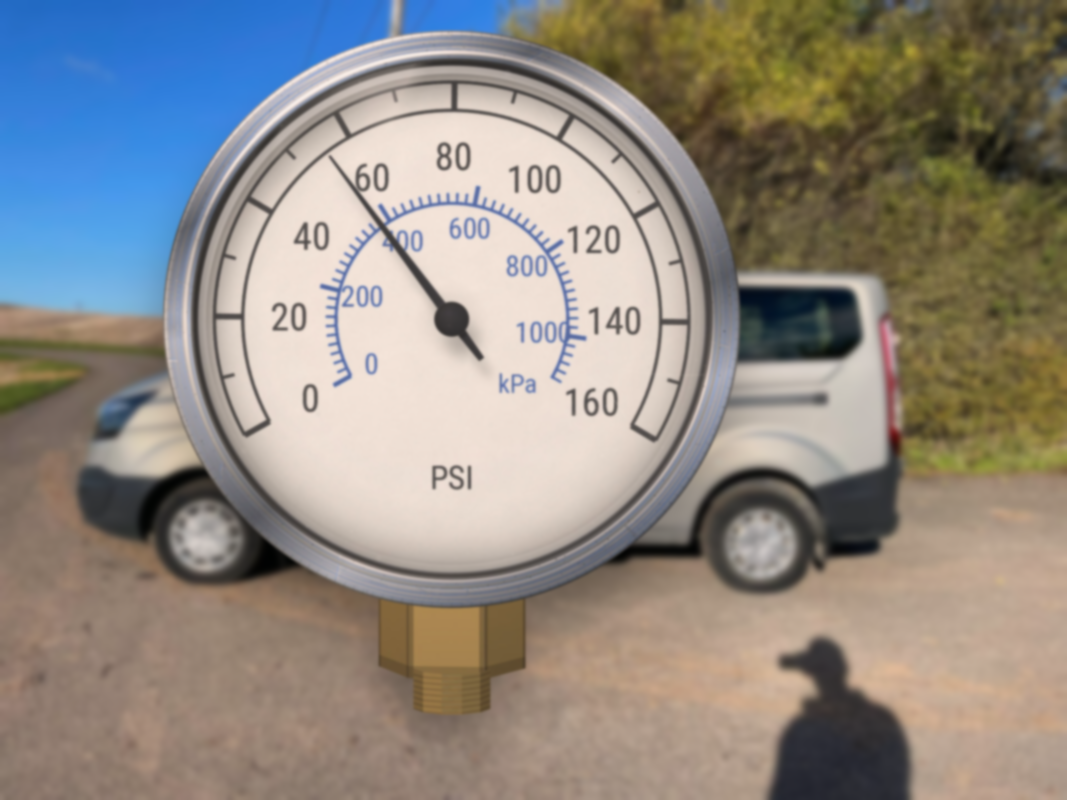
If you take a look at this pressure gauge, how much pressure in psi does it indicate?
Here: 55 psi
